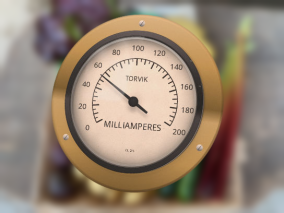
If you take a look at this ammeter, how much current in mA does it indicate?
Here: 55 mA
